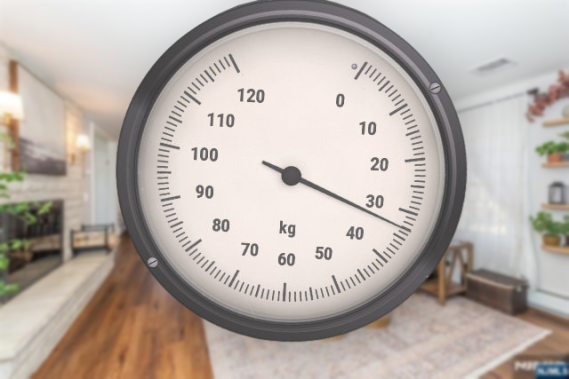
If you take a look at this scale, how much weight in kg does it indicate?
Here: 33 kg
